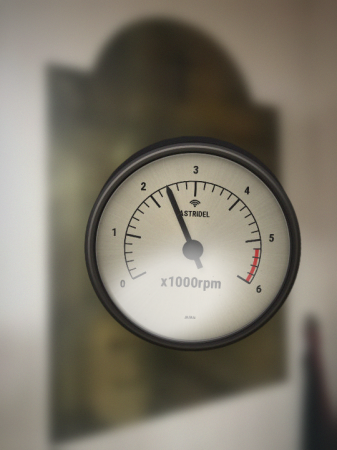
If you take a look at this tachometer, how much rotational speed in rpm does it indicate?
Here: 2400 rpm
